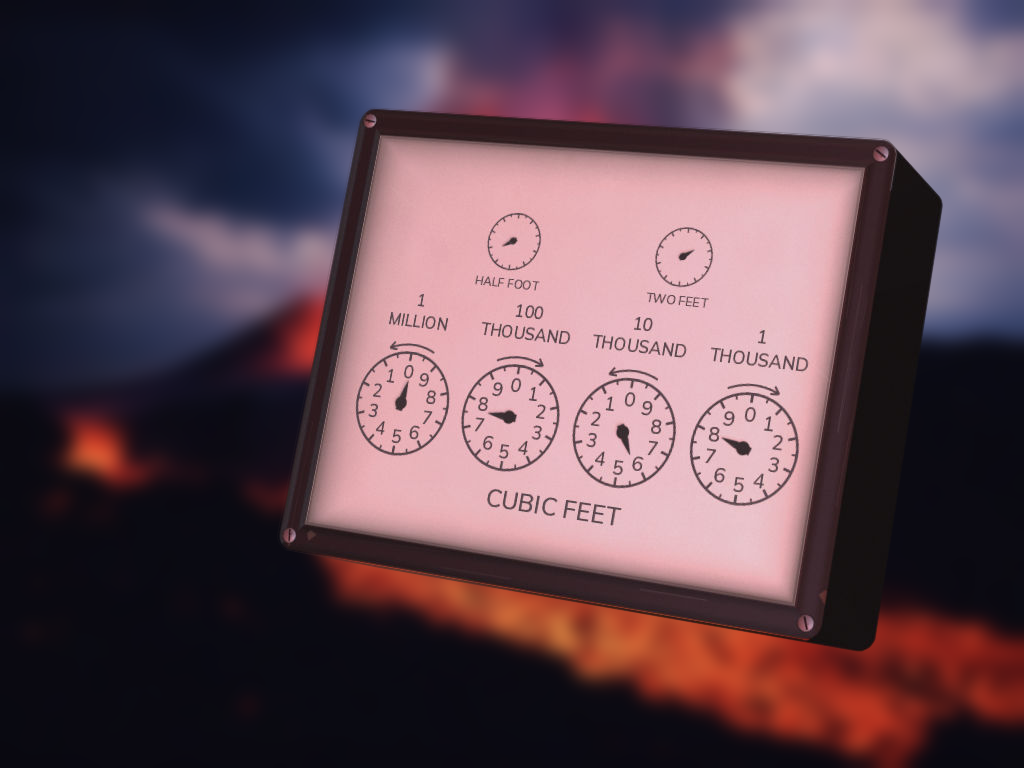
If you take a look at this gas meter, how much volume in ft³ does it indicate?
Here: 975800 ft³
